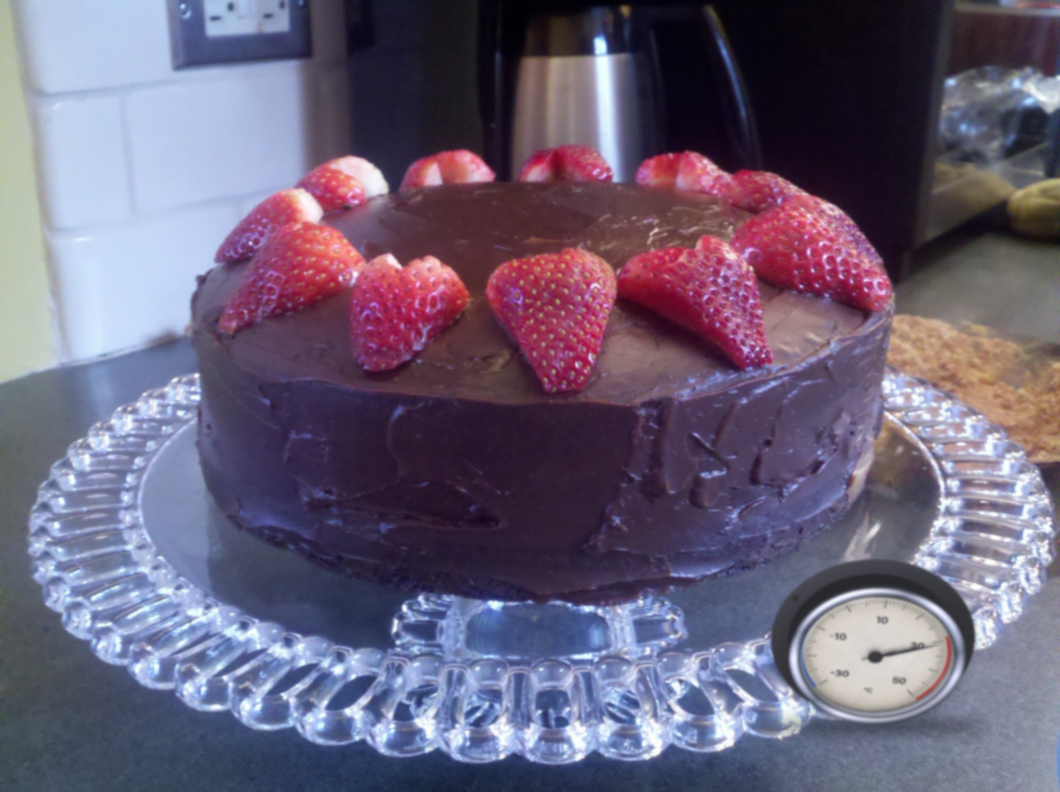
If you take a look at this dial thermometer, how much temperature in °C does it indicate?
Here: 30 °C
